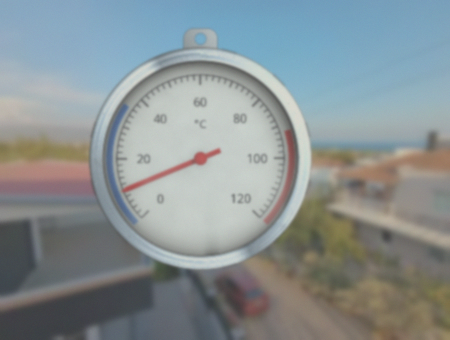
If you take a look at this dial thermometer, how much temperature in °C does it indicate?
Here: 10 °C
